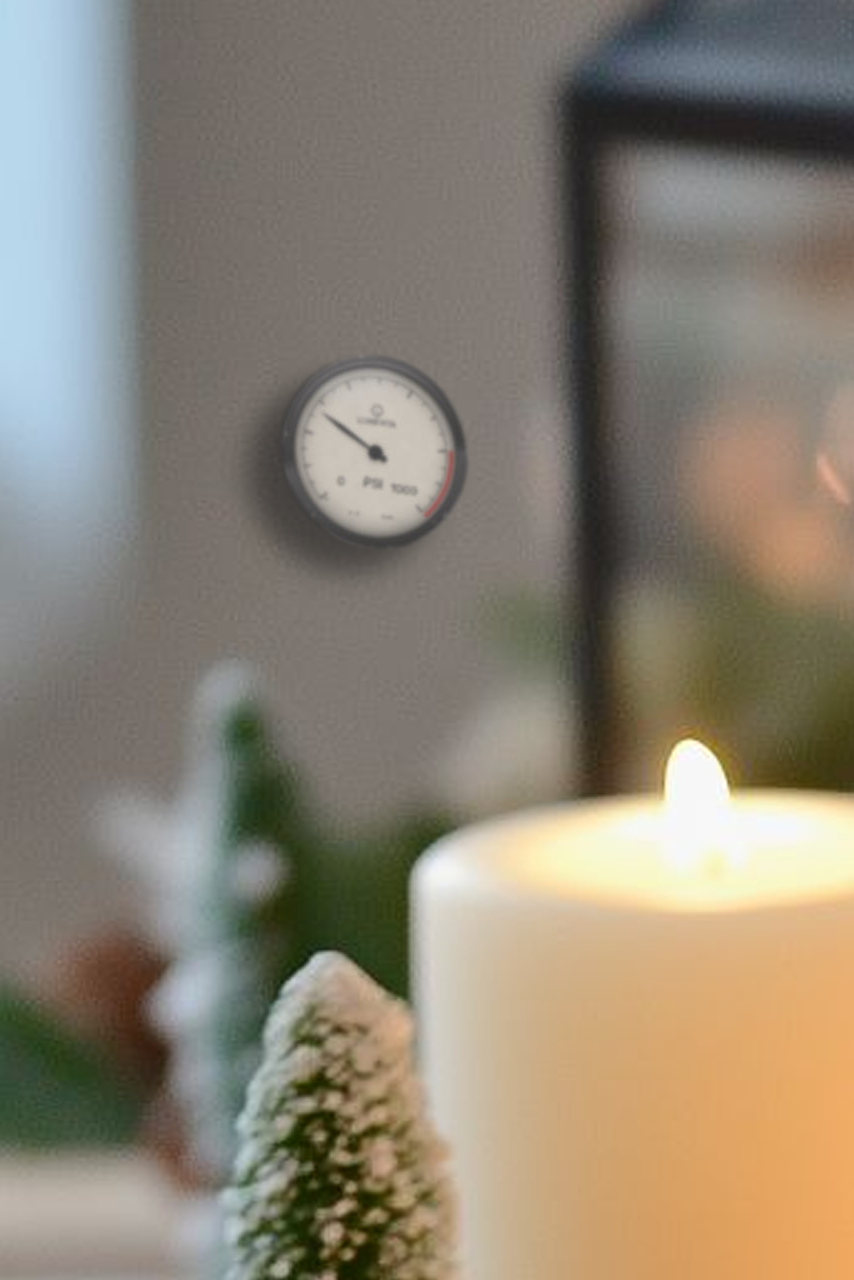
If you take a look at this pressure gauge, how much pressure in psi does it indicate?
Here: 275 psi
